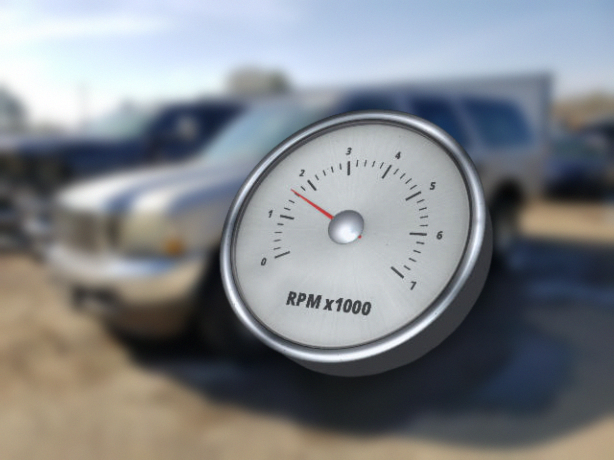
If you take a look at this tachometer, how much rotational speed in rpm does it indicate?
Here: 1600 rpm
